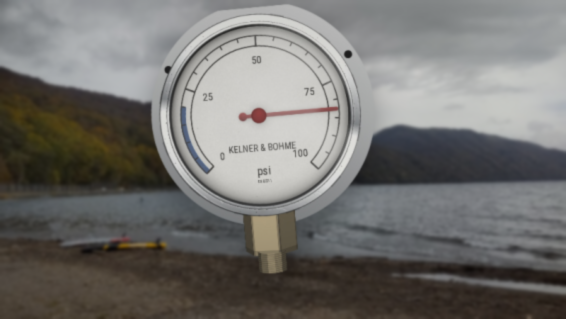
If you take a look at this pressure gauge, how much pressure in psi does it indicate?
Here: 82.5 psi
